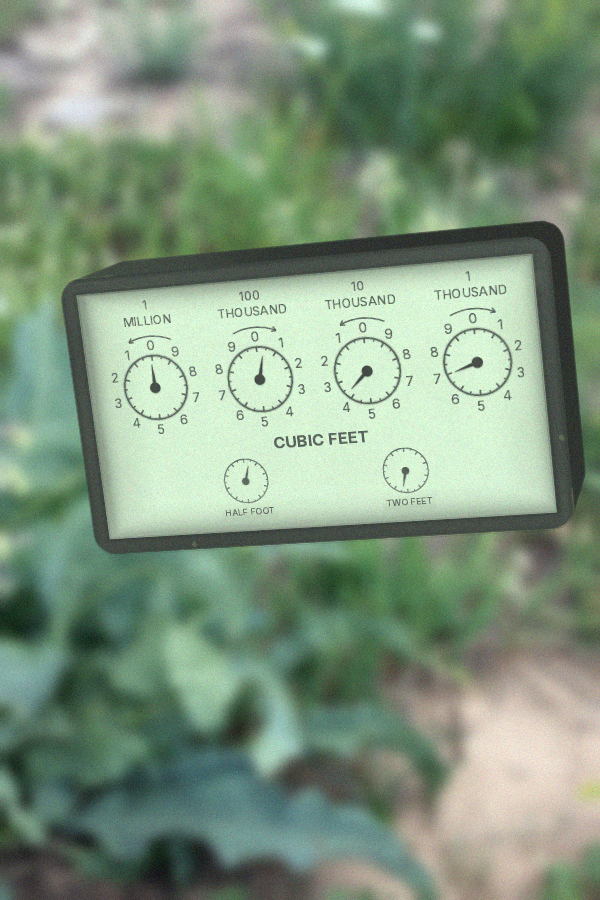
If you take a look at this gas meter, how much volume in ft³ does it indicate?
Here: 3700 ft³
